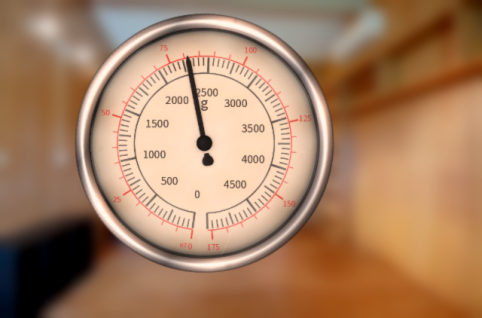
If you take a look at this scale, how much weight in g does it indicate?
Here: 2300 g
